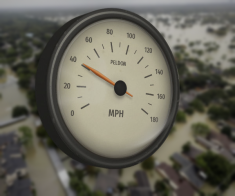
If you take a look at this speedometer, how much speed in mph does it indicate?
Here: 40 mph
